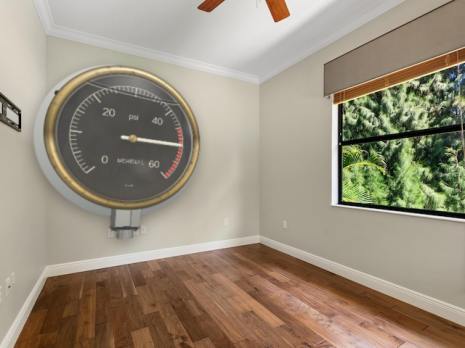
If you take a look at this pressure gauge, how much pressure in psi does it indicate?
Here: 50 psi
